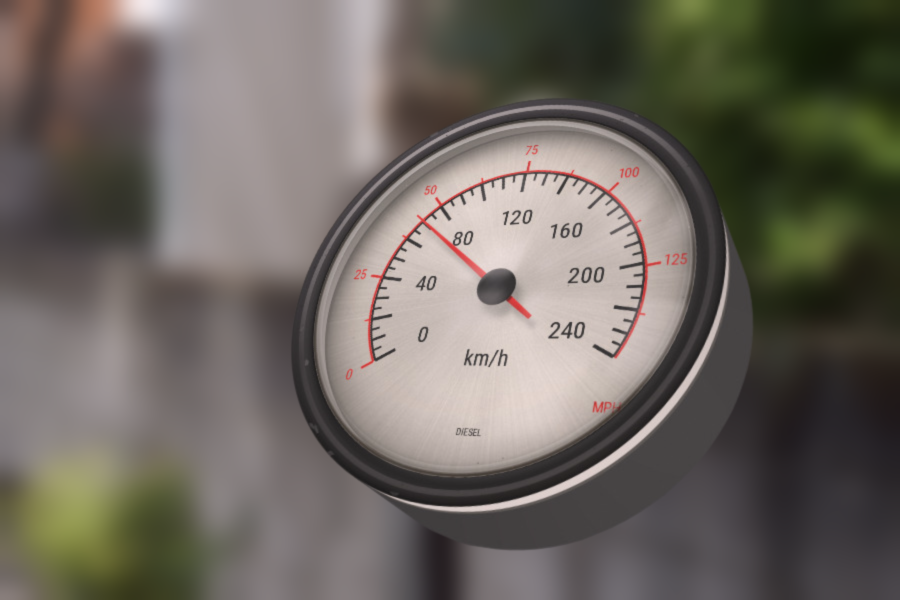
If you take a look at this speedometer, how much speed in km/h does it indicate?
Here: 70 km/h
